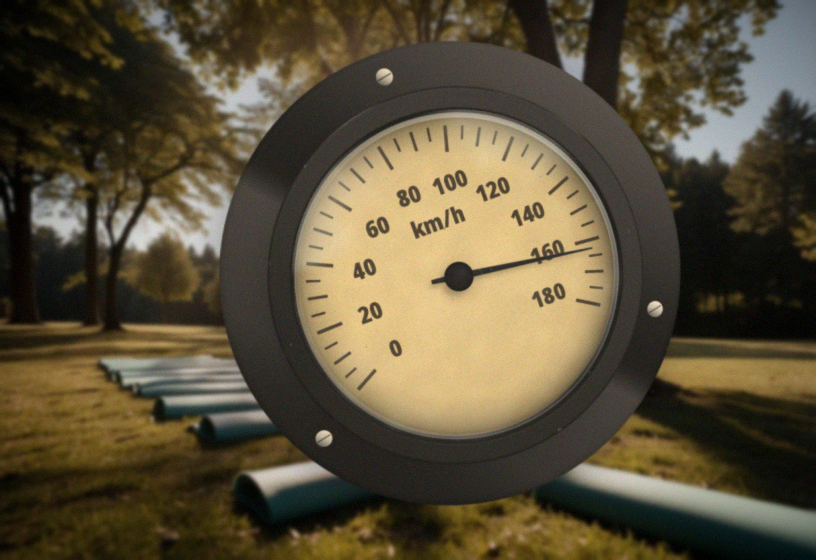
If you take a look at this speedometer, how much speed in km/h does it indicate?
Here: 162.5 km/h
